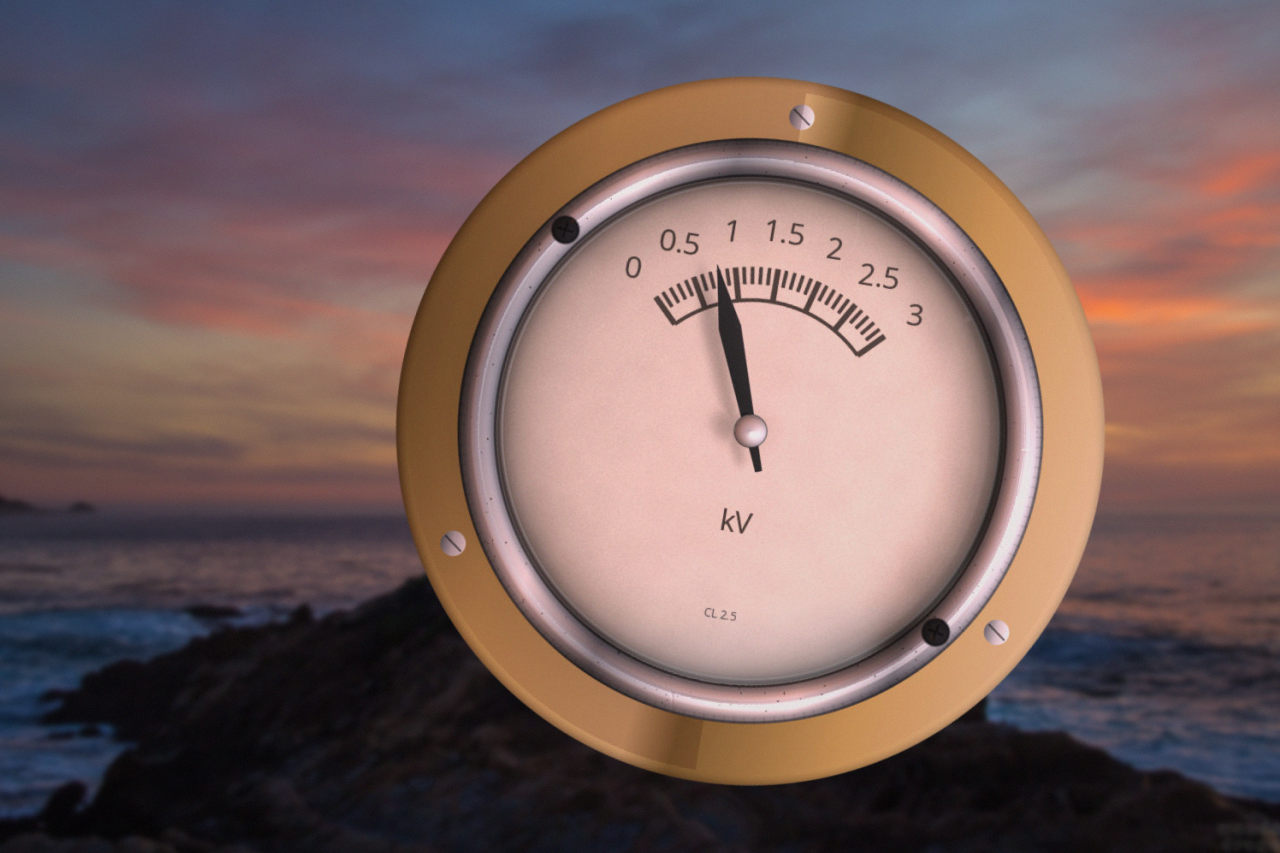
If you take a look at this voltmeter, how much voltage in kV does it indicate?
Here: 0.8 kV
